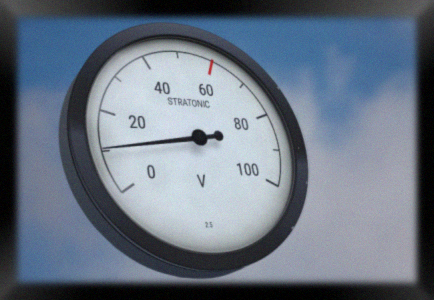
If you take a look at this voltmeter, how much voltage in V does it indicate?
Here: 10 V
